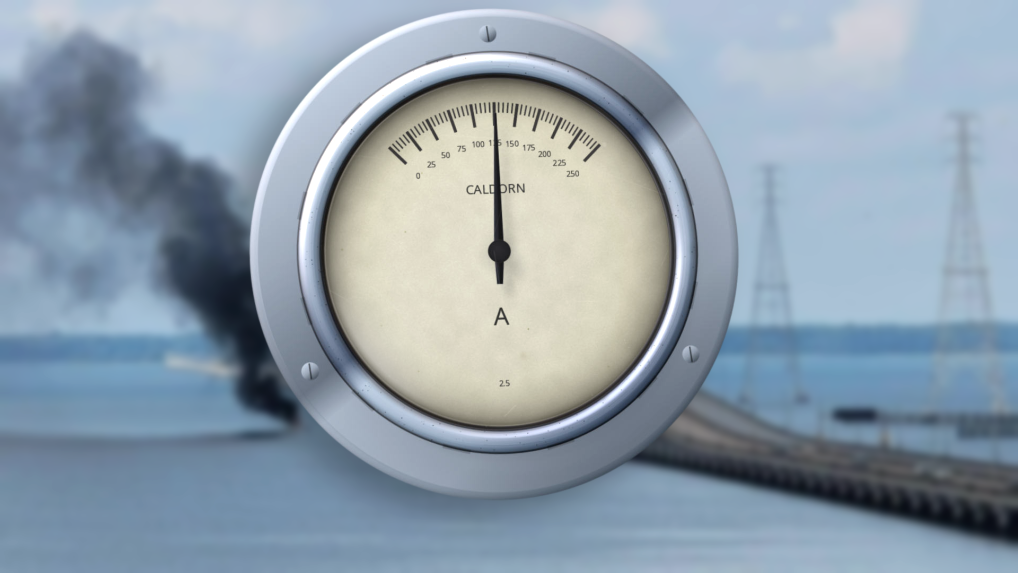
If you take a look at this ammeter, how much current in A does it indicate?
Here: 125 A
